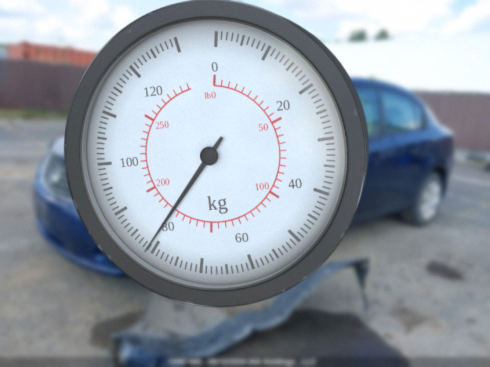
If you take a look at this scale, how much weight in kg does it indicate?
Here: 81 kg
